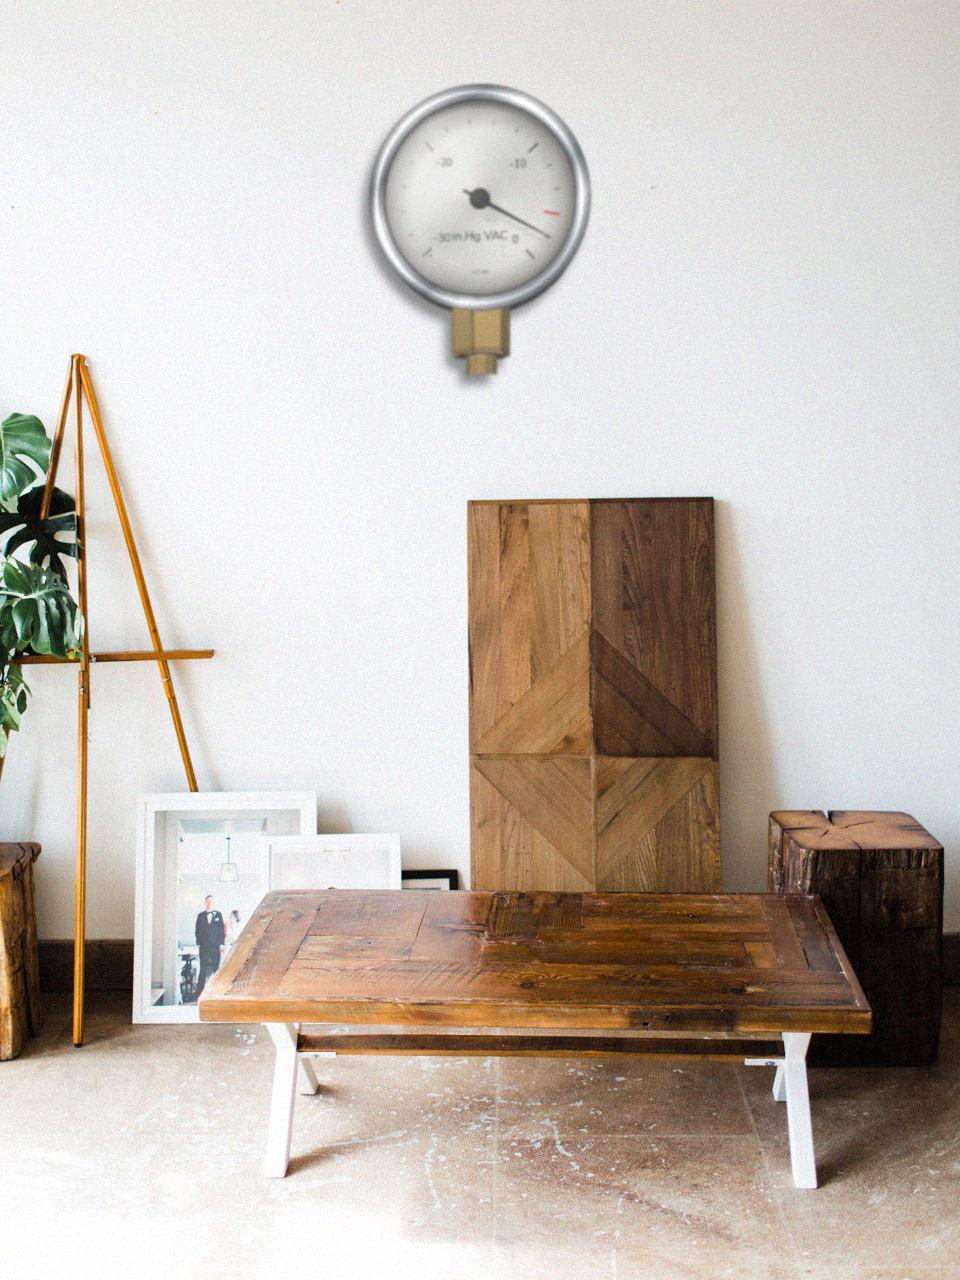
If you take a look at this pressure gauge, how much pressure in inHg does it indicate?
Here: -2 inHg
